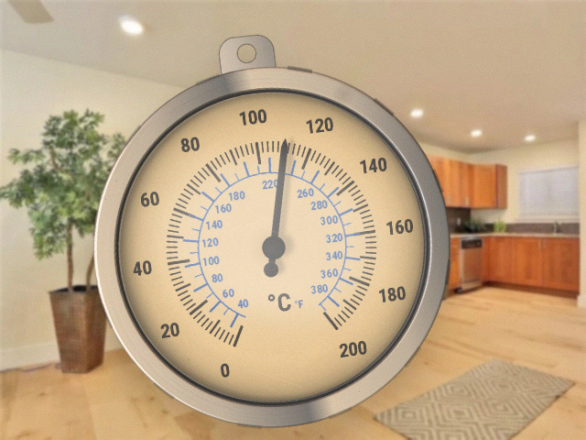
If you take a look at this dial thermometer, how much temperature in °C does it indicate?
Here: 110 °C
